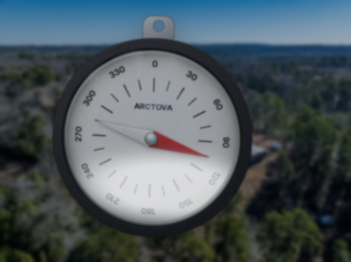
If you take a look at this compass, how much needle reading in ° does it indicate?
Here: 105 °
